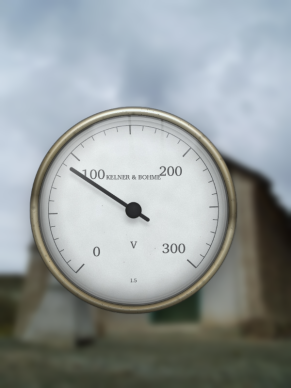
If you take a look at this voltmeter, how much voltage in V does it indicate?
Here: 90 V
